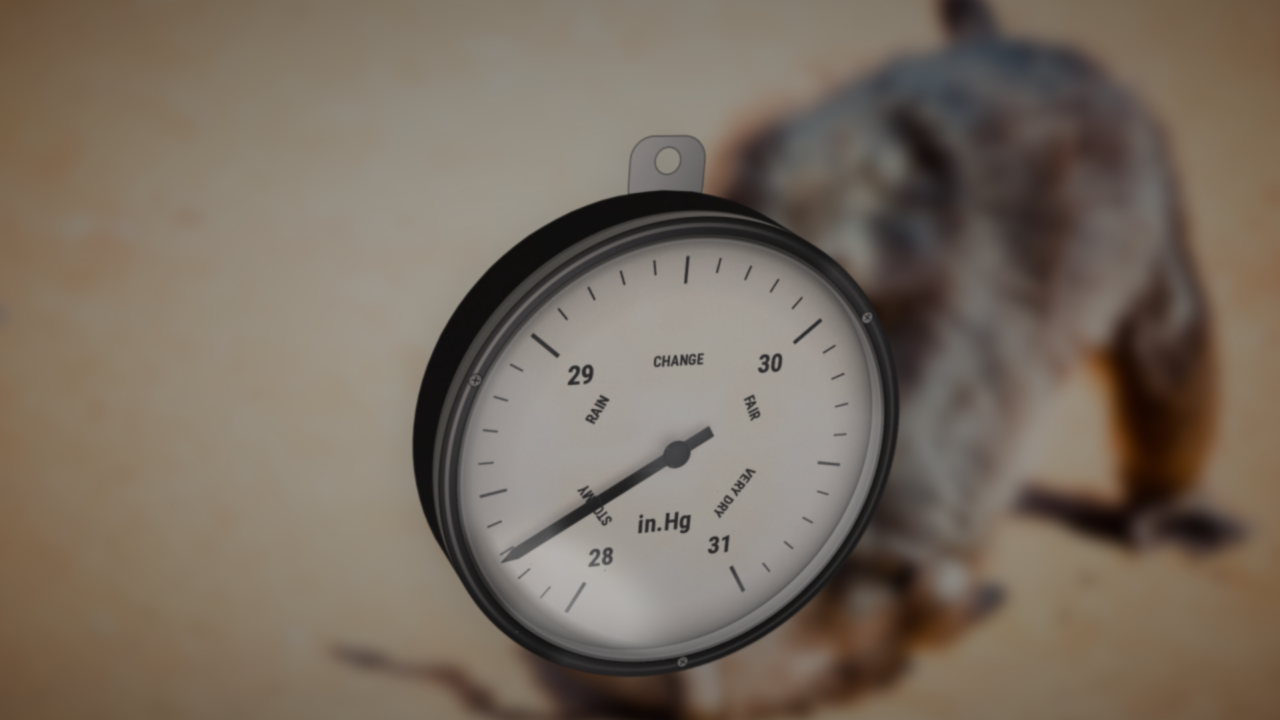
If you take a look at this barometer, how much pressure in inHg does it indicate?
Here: 28.3 inHg
